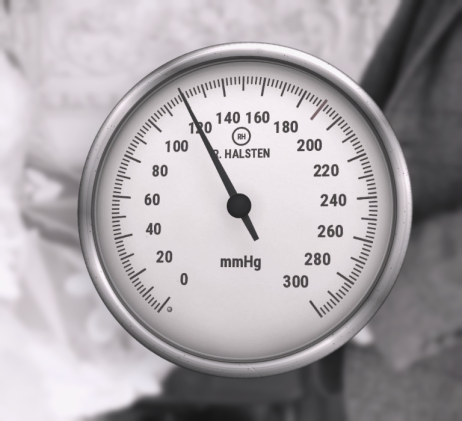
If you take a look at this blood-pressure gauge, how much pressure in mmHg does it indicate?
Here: 120 mmHg
